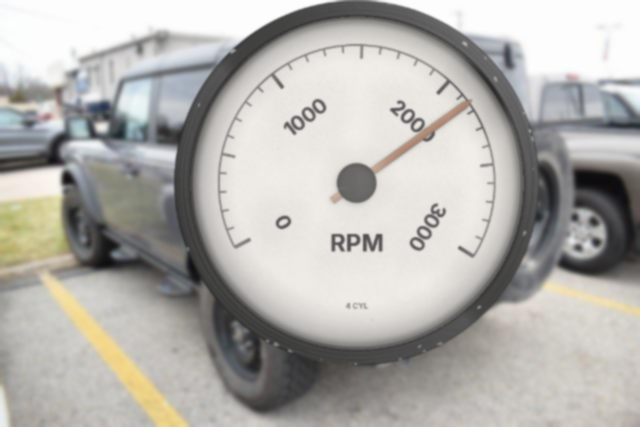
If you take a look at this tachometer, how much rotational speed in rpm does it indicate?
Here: 2150 rpm
